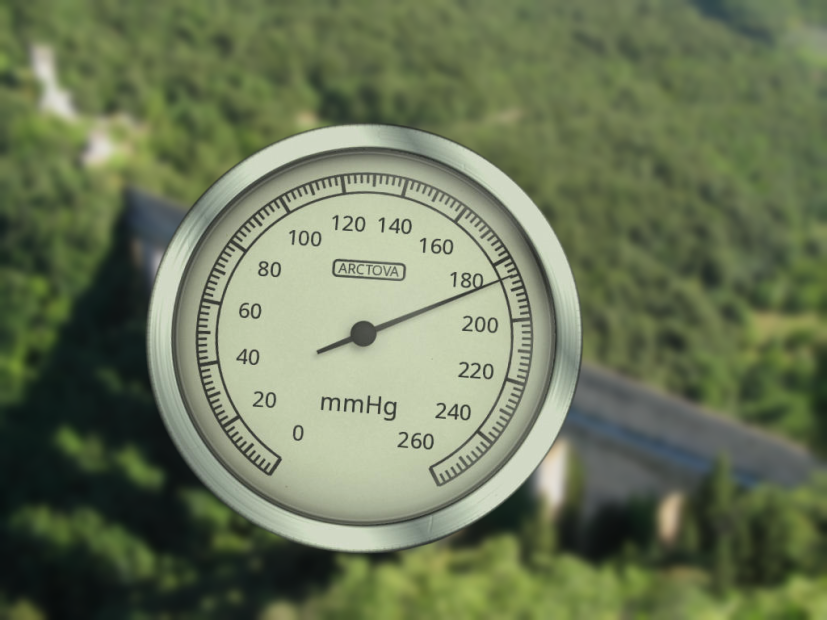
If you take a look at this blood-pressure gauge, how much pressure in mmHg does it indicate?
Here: 186 mmHg
